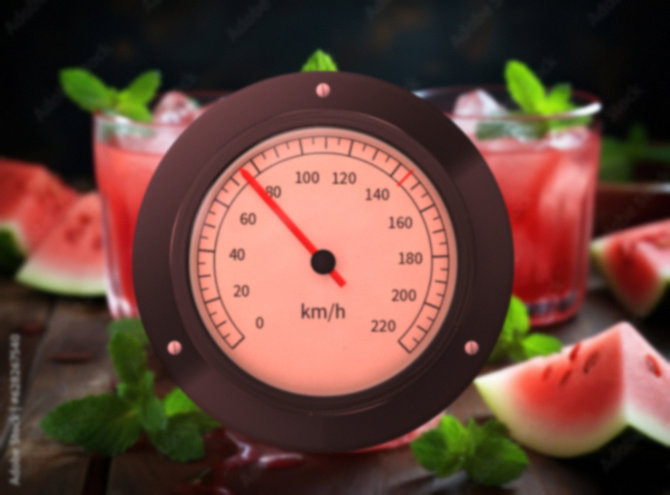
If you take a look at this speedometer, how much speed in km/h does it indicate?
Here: 75 km/h
